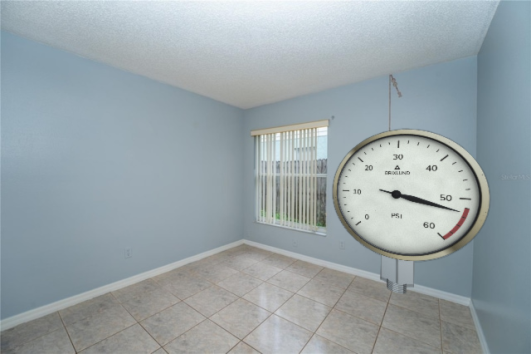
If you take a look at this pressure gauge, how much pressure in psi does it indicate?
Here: 53 psi
